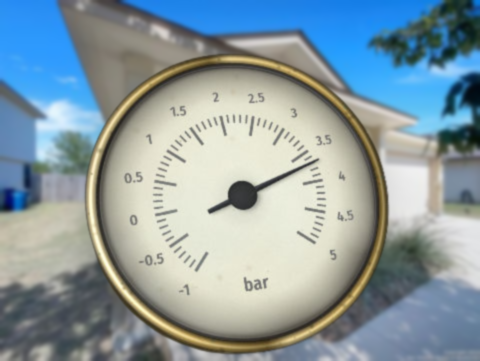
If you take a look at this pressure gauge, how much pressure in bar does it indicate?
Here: 3.7 bar
